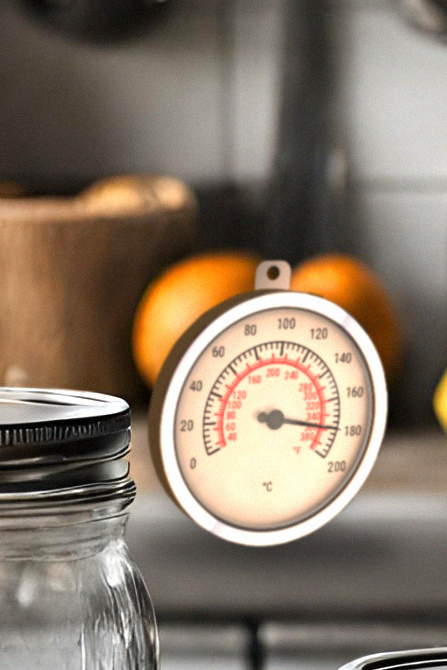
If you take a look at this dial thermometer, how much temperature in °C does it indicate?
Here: 180 °C
